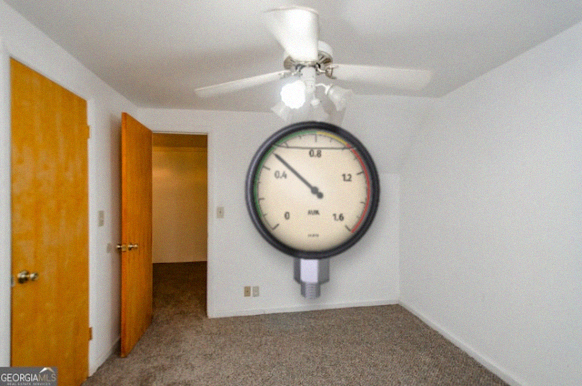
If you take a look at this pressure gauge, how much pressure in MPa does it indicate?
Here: 0.5 MPa
